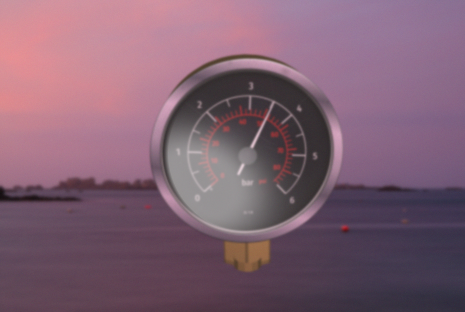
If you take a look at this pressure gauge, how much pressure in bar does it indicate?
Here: 3.5 bar
